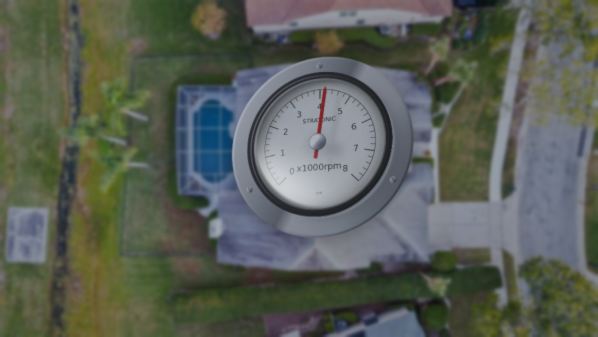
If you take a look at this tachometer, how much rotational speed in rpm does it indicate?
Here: 4200 rpm
